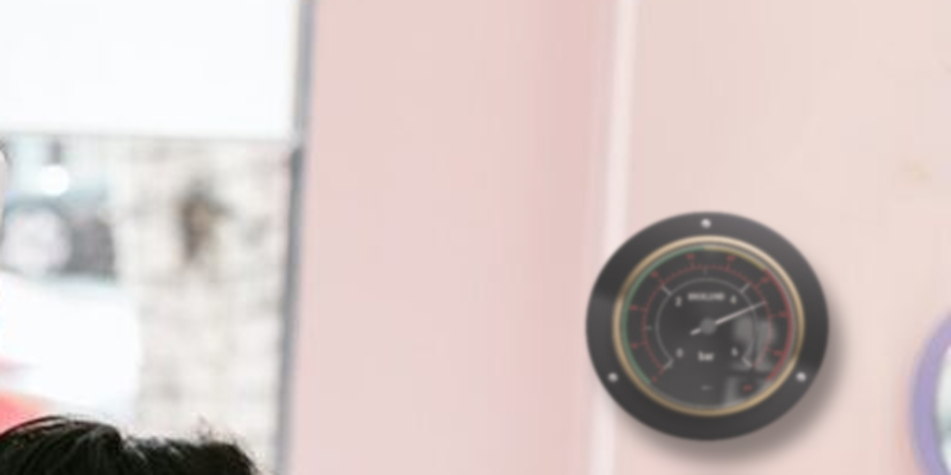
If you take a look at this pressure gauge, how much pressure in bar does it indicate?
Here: 4.5 bar
